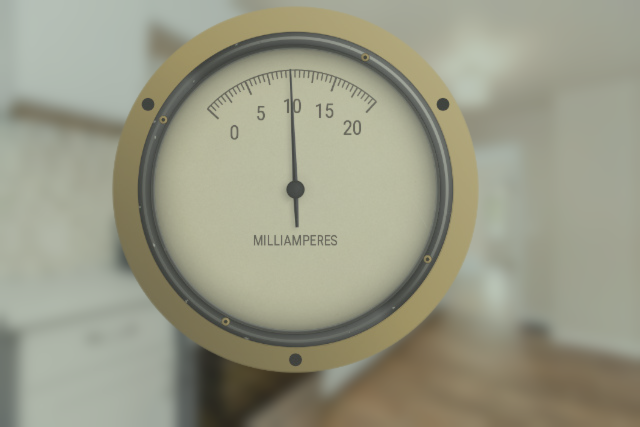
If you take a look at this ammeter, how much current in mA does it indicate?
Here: 10 mA
